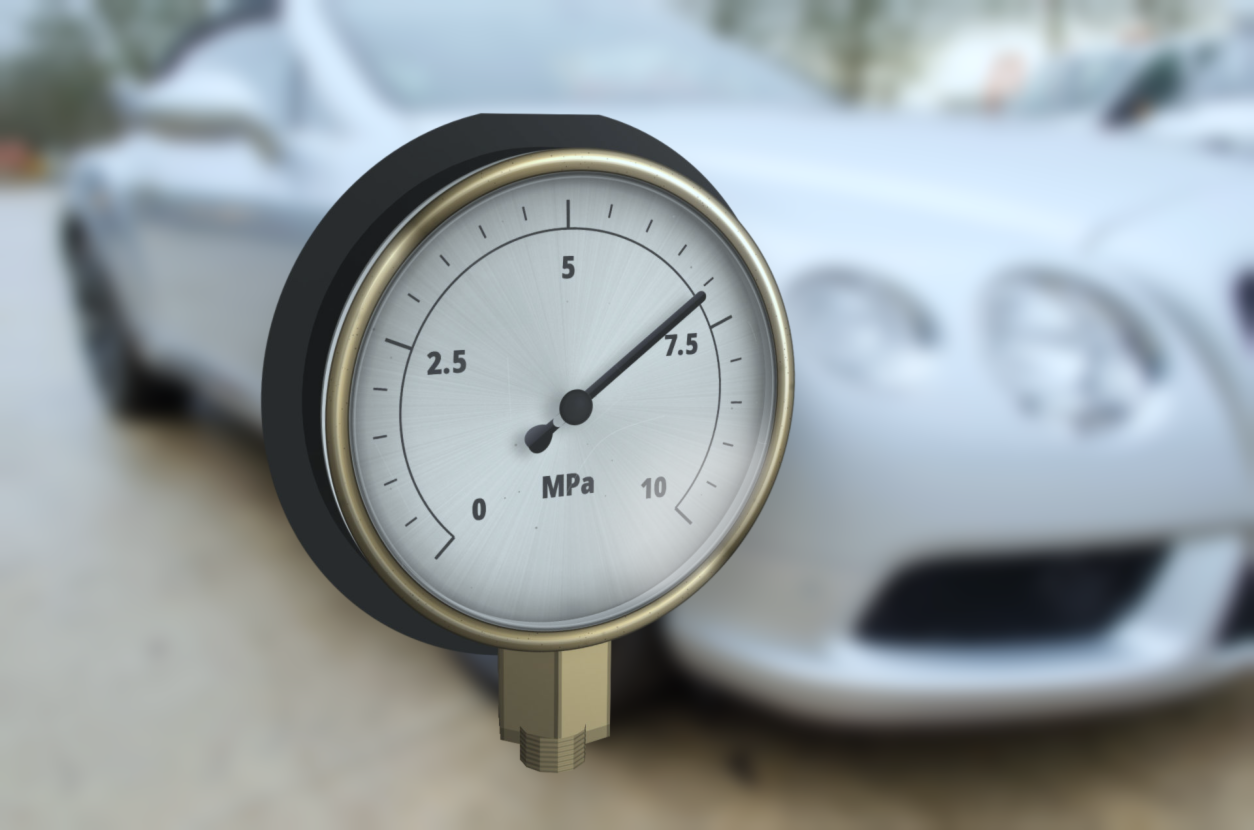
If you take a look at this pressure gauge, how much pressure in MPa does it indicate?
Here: 7 MPa
